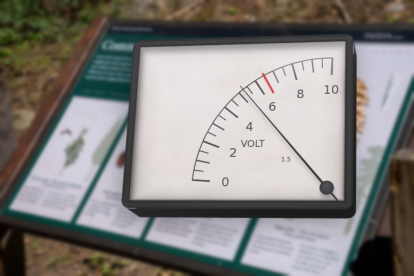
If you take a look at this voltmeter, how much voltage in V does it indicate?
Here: 5.25 V
